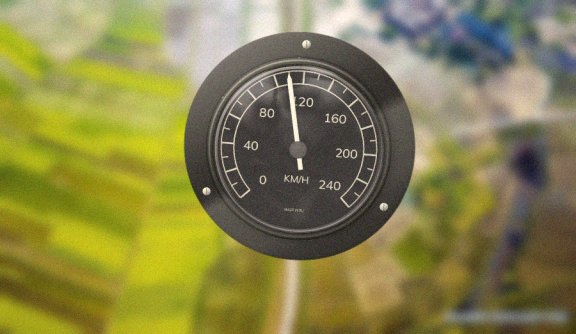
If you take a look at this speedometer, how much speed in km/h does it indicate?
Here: 110 km/h
